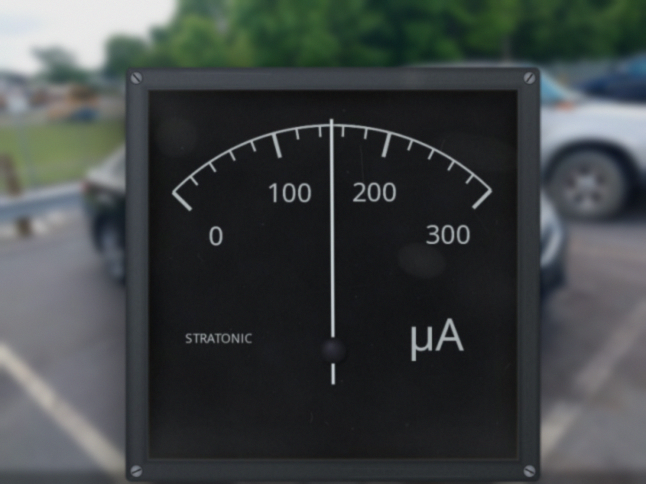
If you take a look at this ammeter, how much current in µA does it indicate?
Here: 150 µA
